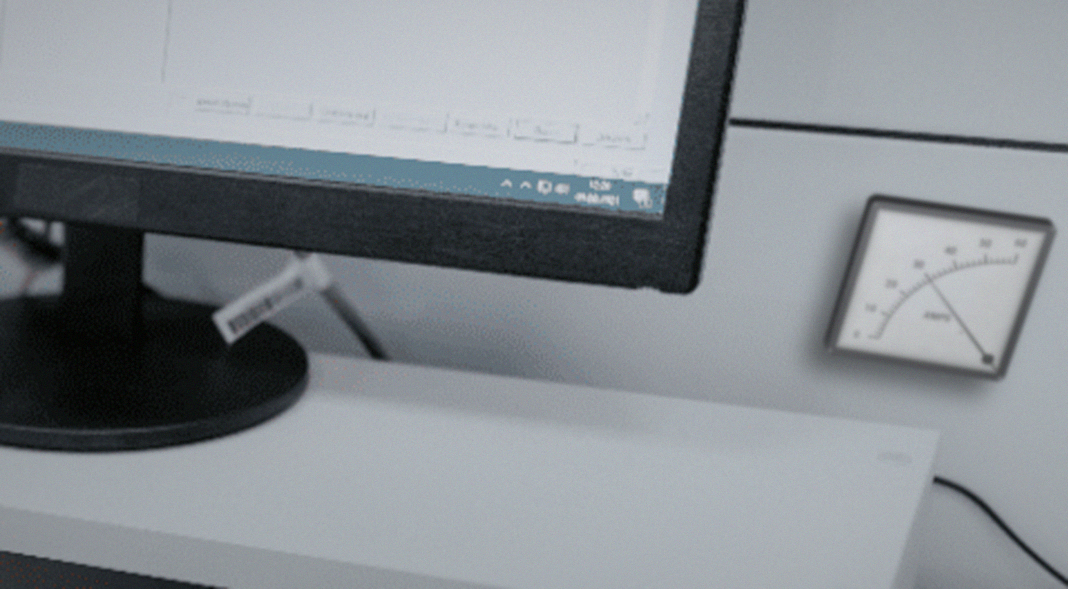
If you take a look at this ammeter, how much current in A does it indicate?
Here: 30 A
